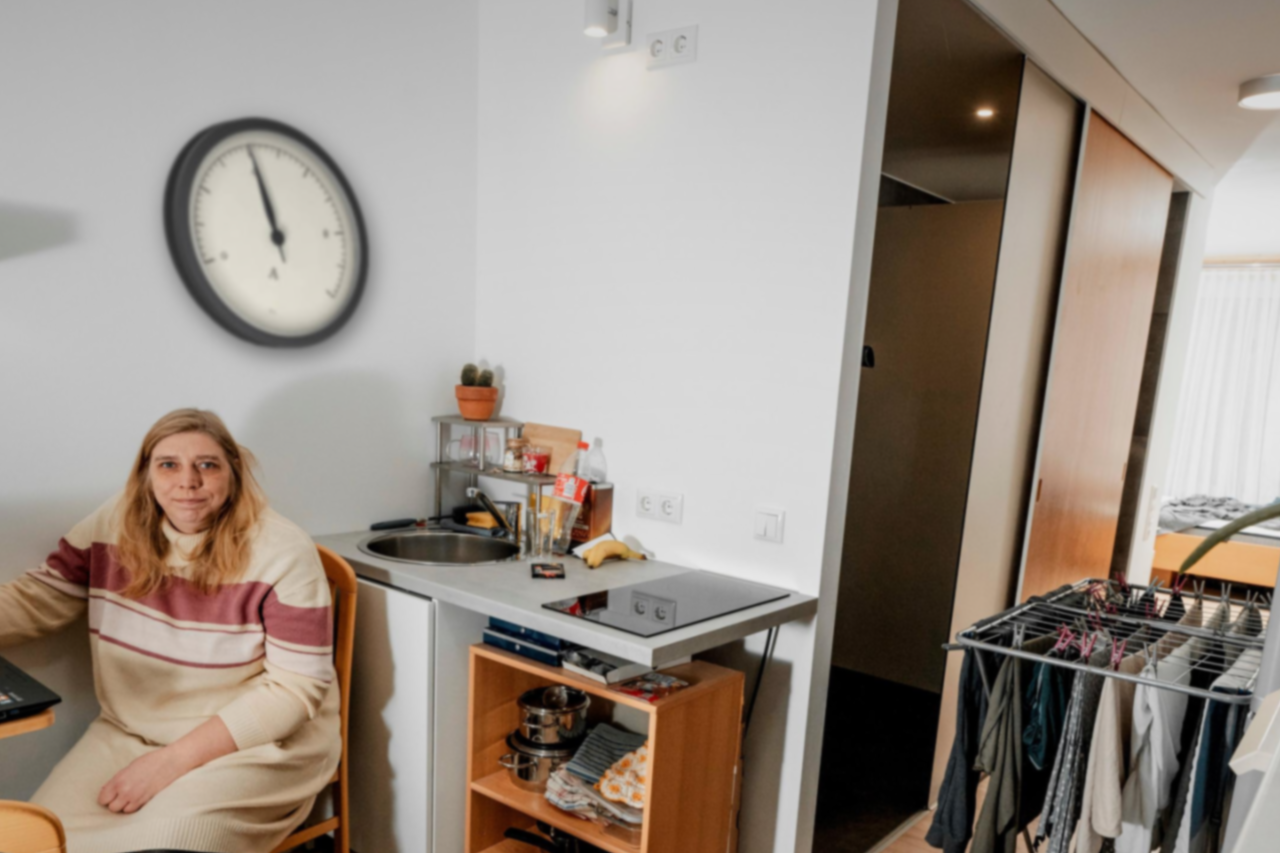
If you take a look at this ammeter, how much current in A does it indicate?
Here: 4 A
